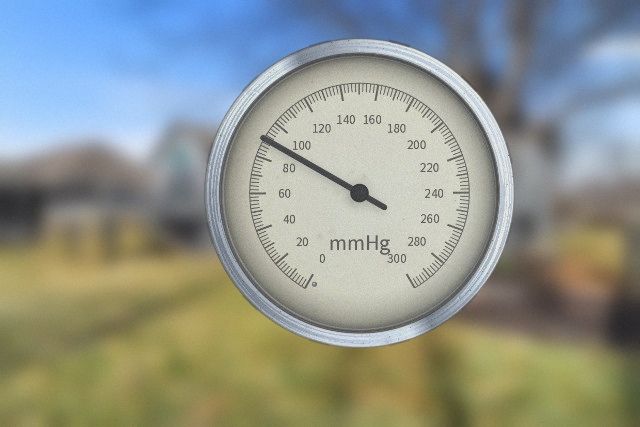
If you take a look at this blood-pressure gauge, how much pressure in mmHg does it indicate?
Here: 90 mmHg
